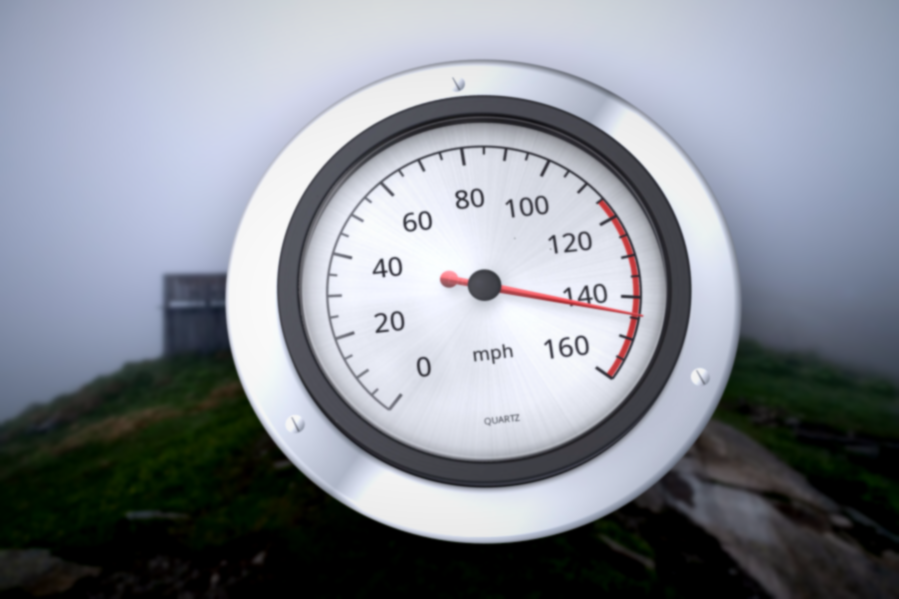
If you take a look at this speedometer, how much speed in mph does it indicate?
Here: 145 mph
